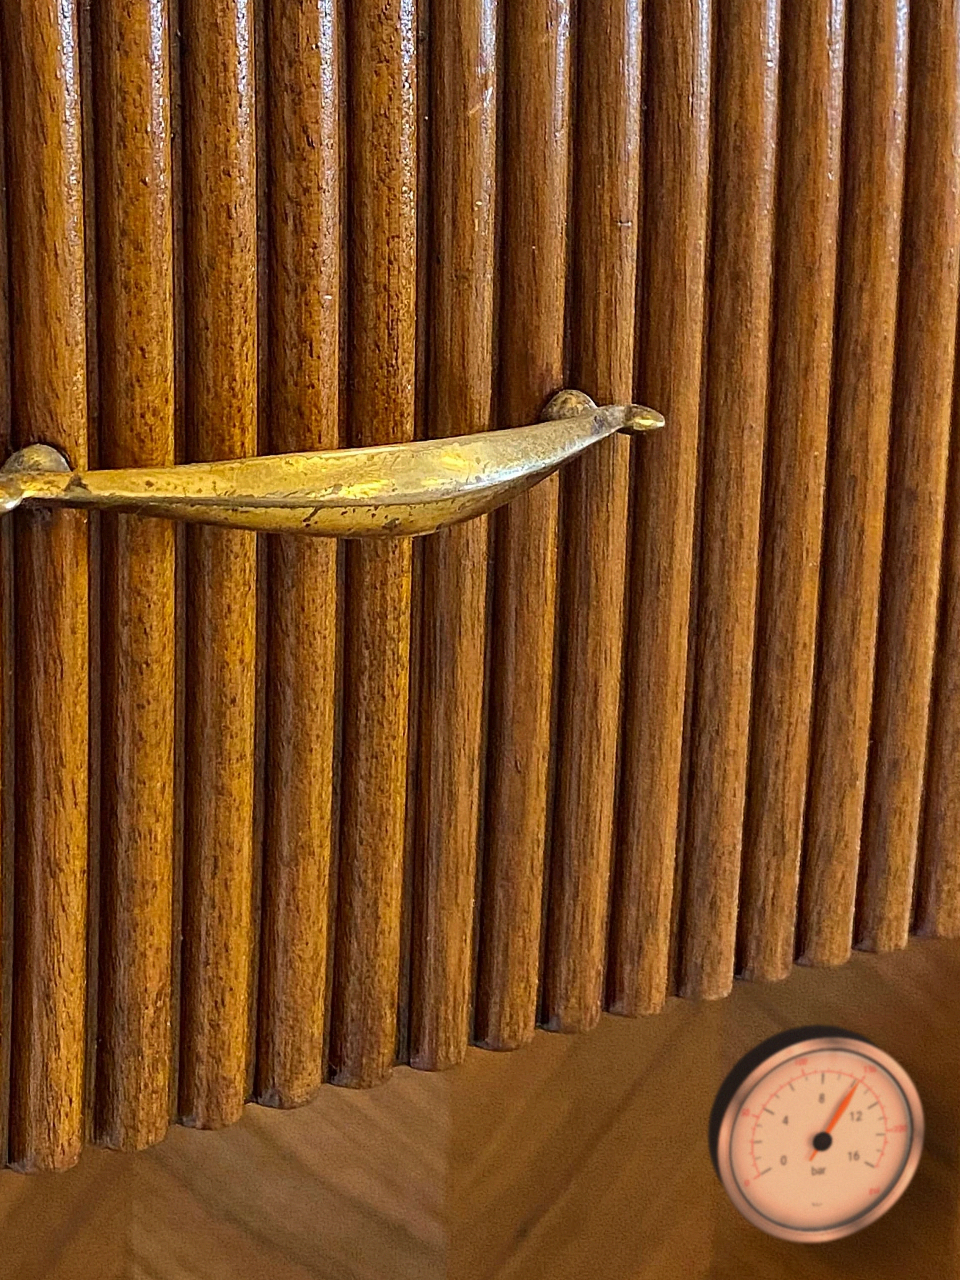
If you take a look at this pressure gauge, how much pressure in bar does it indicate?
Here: 10 bar
